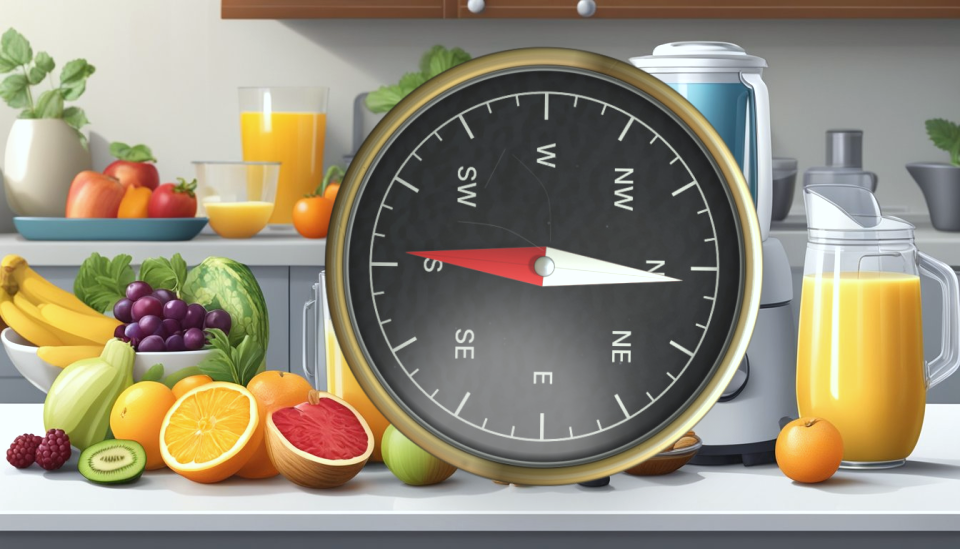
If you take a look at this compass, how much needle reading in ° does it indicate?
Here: 185 °
